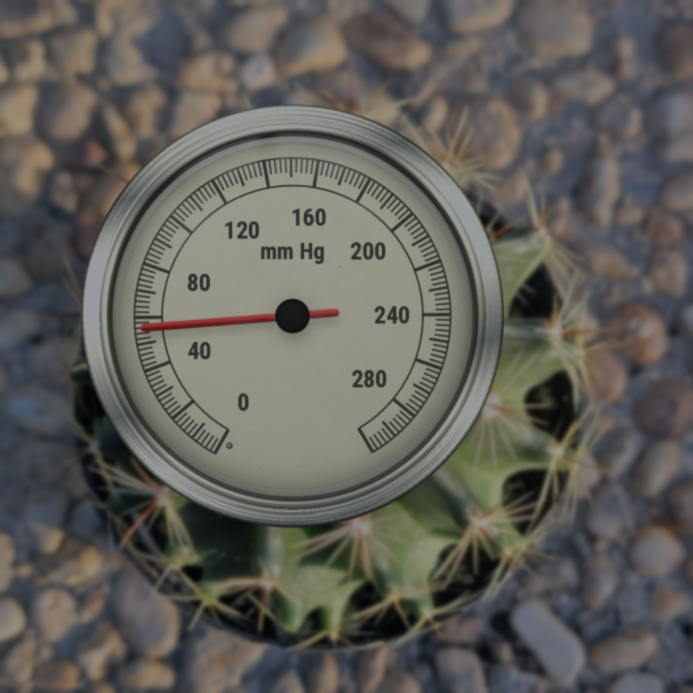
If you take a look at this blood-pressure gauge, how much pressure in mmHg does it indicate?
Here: 56 mmHg
